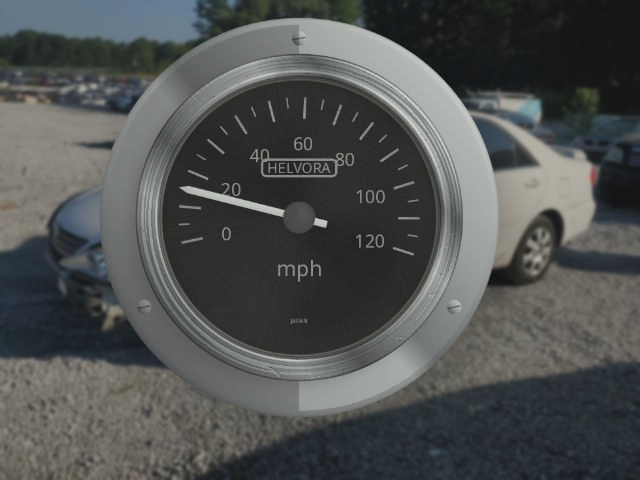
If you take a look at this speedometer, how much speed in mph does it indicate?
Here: 15 mph
